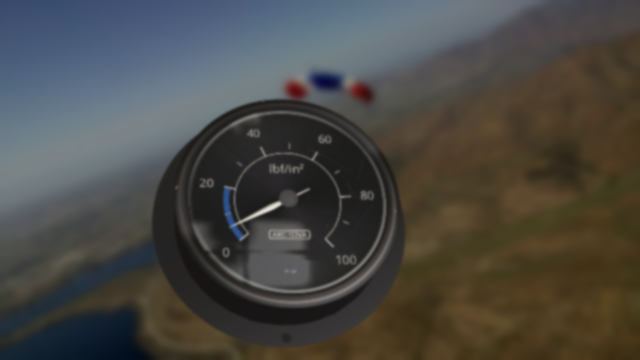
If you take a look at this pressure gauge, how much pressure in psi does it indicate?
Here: 5 psi
